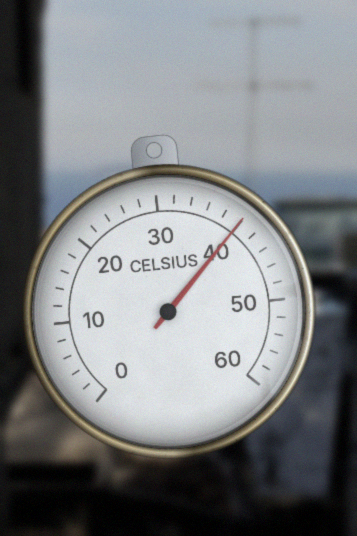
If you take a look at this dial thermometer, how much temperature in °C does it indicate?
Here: 40 °C
